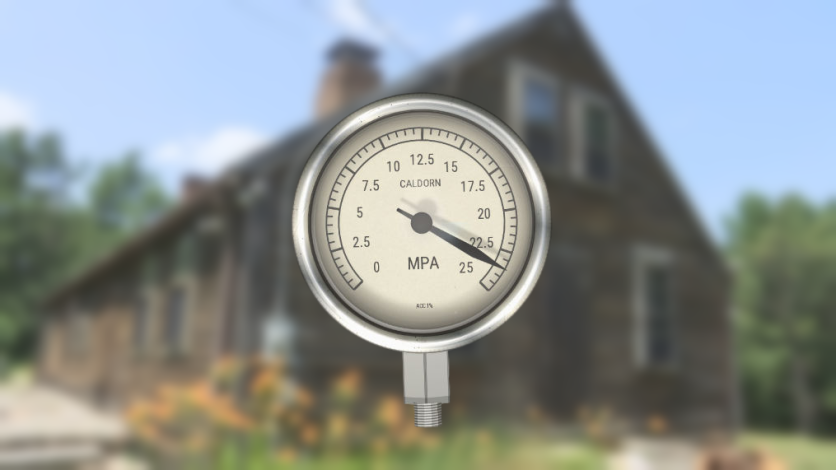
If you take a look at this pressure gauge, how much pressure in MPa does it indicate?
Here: 23.5 MPa
